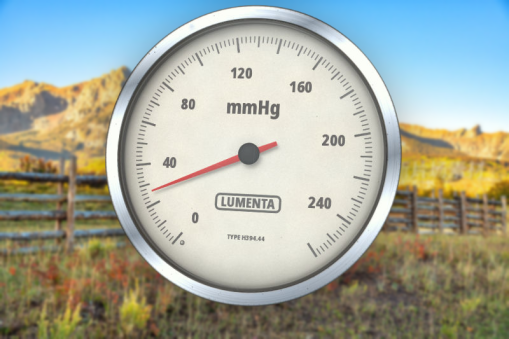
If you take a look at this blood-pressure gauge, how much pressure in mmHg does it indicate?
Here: 26 mmHg
